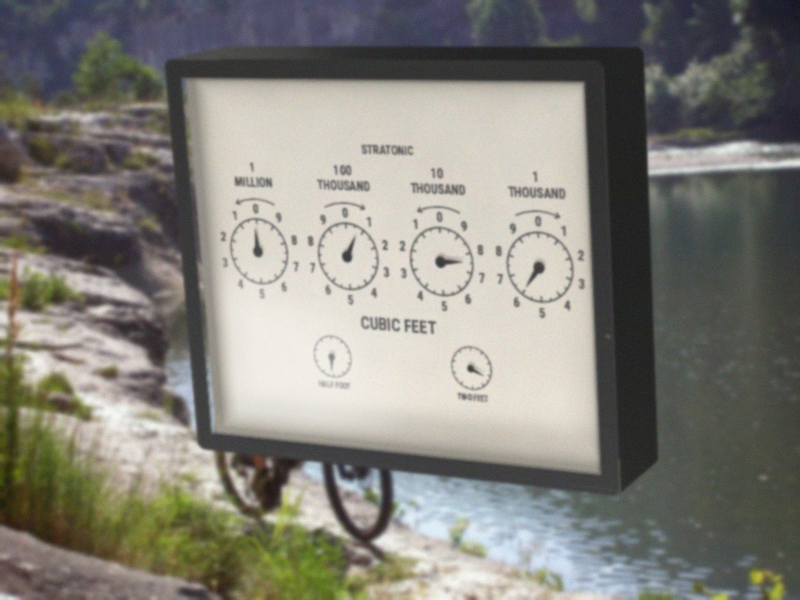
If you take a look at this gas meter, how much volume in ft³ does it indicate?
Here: 7600 ft³
